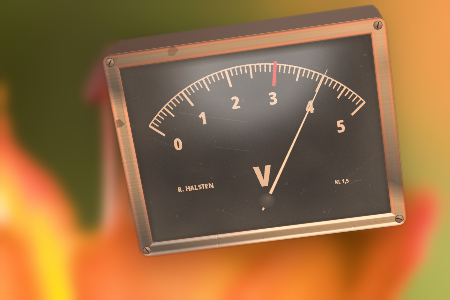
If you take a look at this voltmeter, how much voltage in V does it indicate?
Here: 4 V
